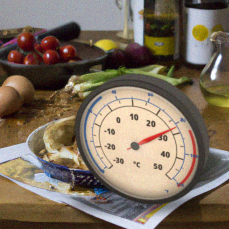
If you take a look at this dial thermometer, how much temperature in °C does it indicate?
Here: 27.5 °C
